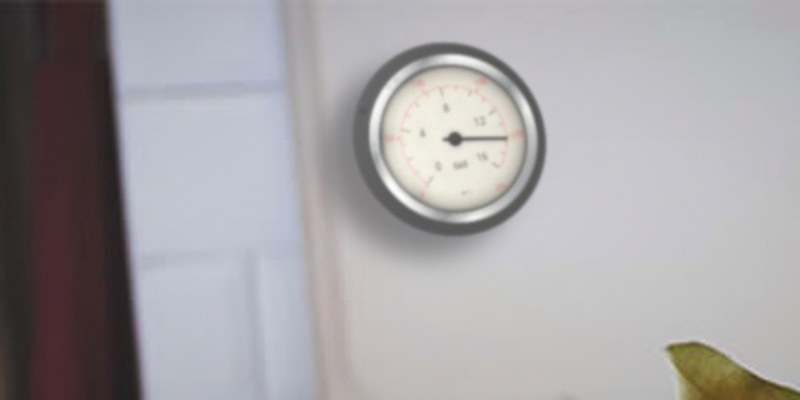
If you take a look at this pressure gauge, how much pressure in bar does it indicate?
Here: 14 bar
